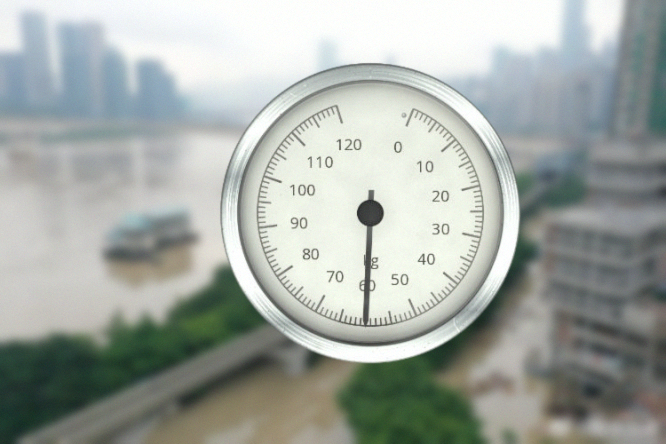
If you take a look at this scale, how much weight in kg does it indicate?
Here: 60 kg
